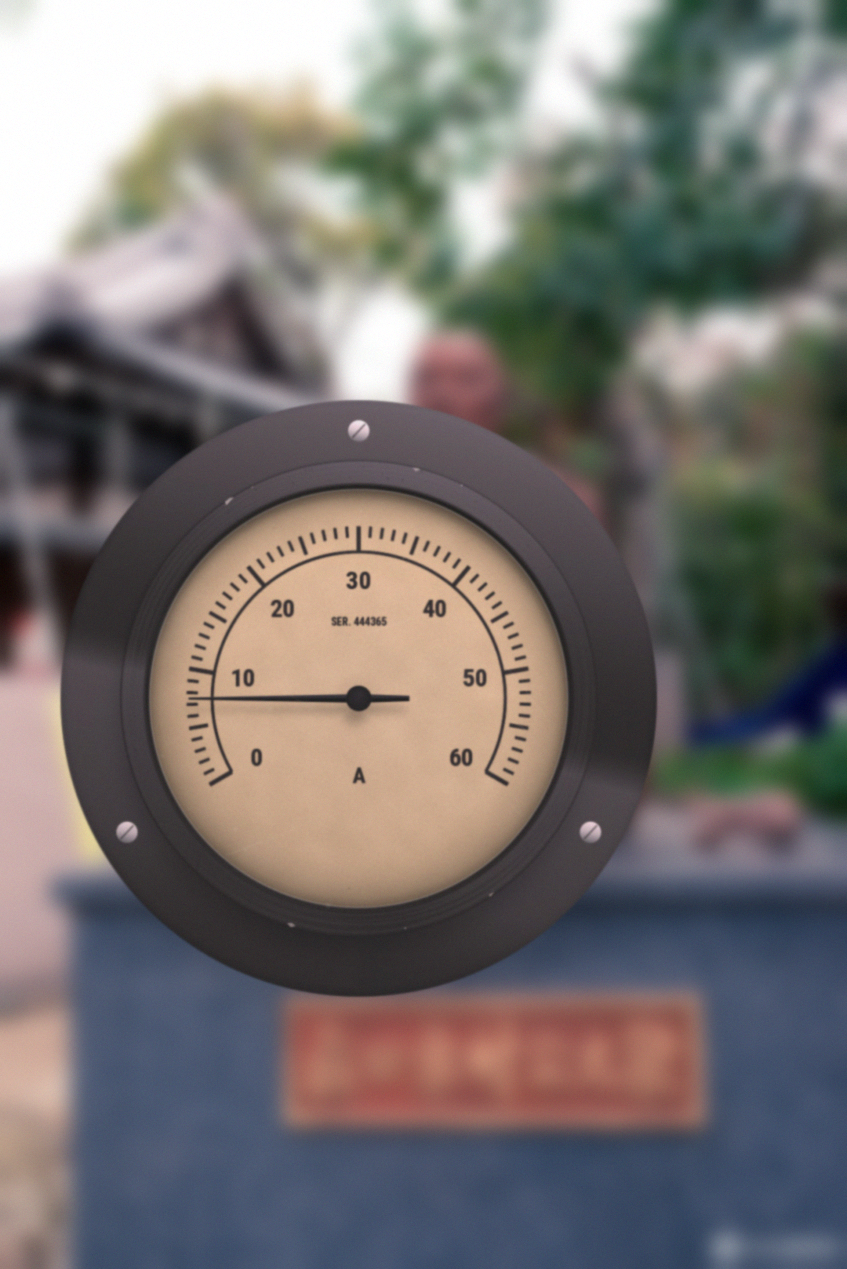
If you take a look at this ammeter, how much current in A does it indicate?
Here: 7.5 A
